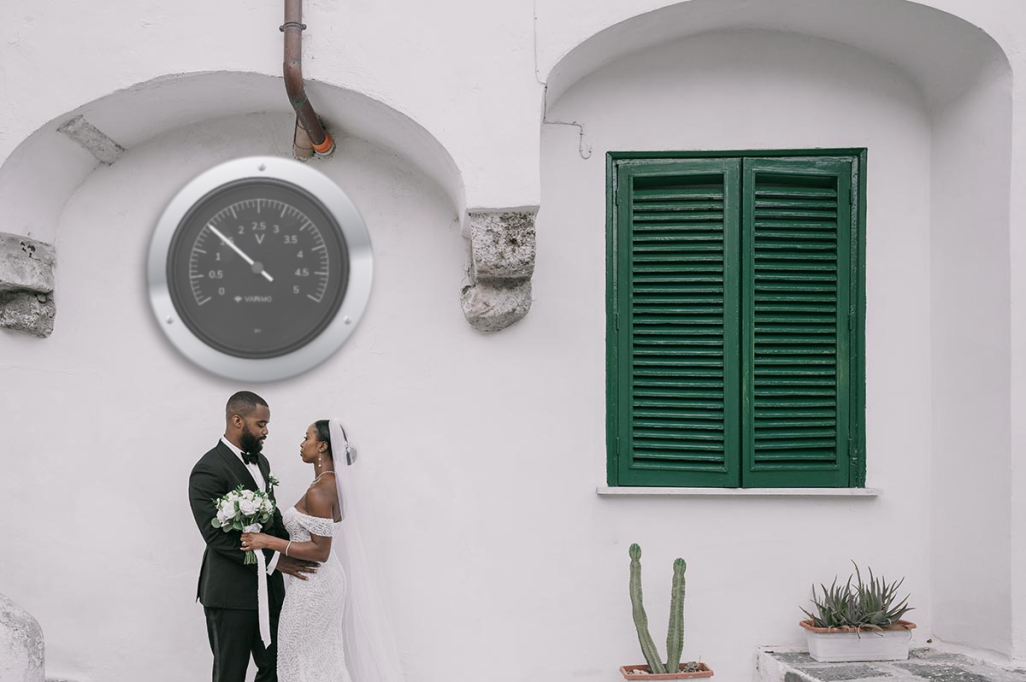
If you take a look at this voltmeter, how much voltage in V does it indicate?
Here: 1.5 V
